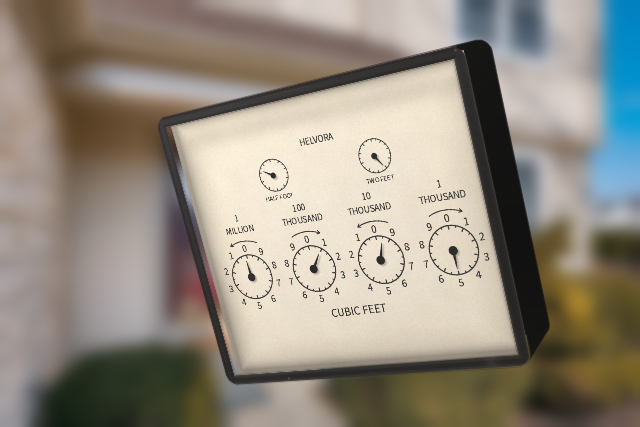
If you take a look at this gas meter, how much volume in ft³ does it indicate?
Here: 9500 ft³
